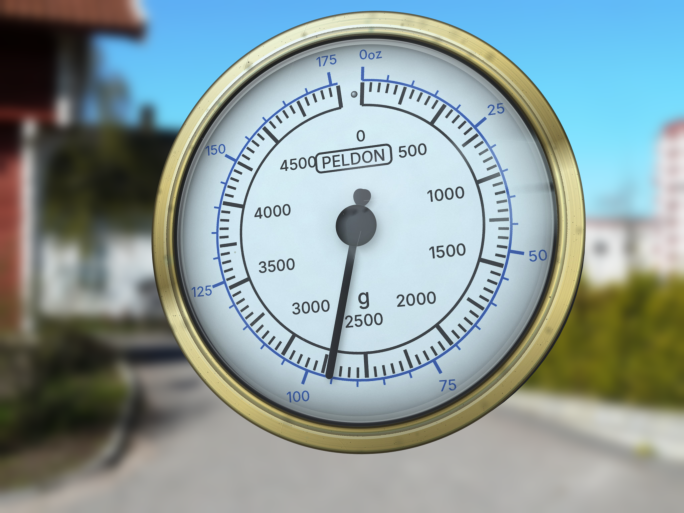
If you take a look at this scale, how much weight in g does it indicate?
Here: 2700 g
